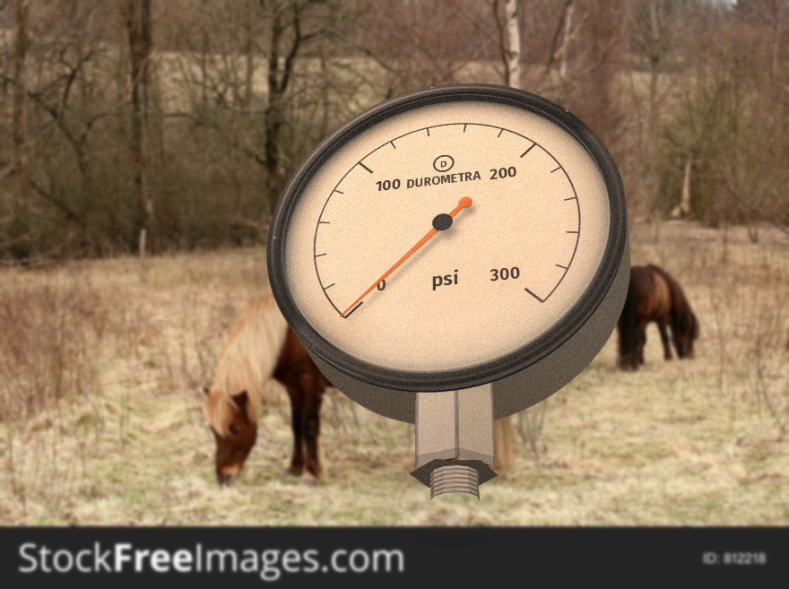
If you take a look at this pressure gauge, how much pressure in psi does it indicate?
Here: 0 psi
